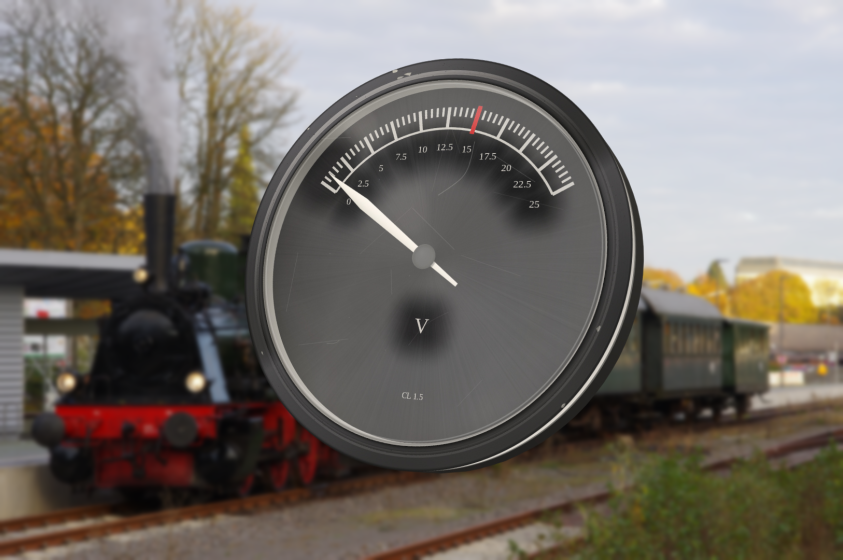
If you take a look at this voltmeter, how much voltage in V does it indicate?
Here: 1 V
